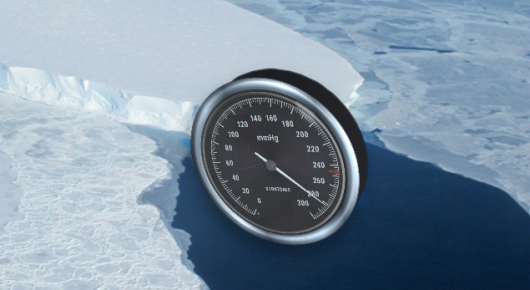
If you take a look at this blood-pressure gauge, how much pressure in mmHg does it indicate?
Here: 280 mmHg
